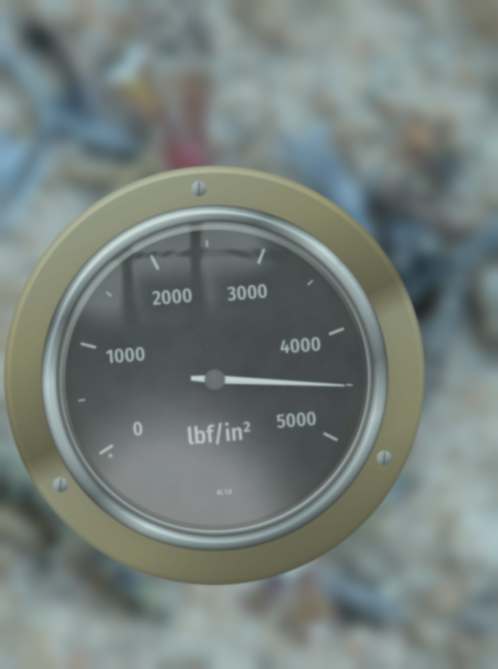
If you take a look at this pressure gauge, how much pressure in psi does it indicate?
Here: 4500 psi
